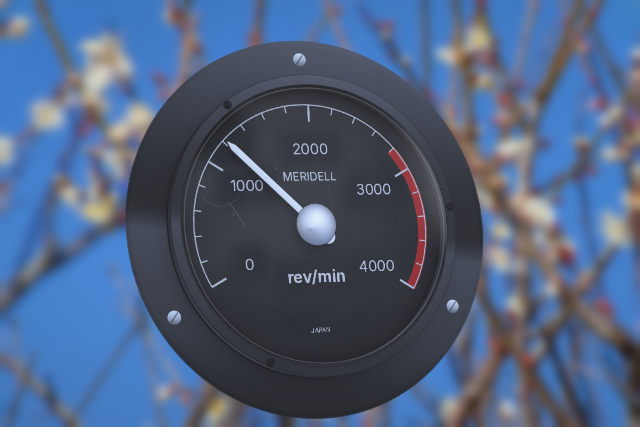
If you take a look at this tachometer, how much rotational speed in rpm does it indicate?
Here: 1200 rpm
